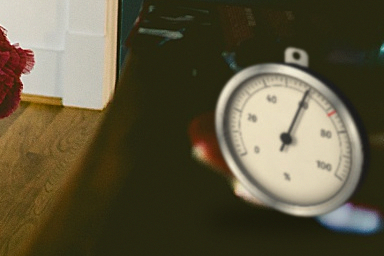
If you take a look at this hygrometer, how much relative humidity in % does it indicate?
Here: 60 %
